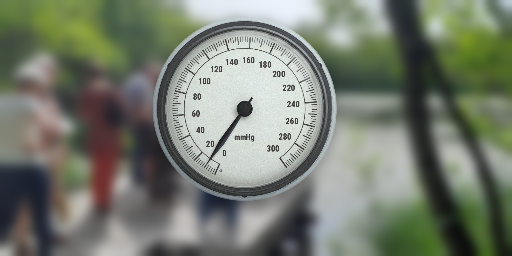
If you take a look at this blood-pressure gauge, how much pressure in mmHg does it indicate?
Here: 10 mmHg
